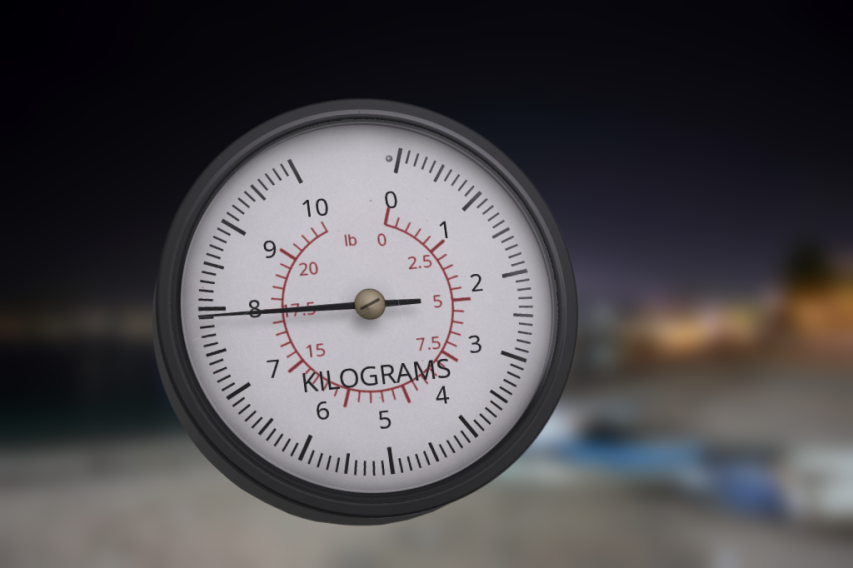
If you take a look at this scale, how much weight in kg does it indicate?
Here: 7.9 kg
